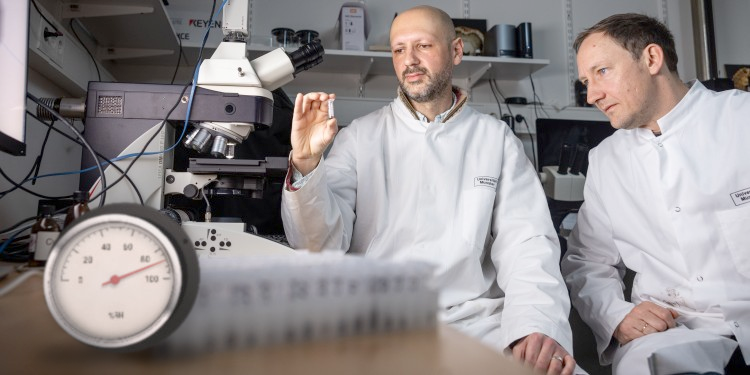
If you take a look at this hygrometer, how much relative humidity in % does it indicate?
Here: 88 %
